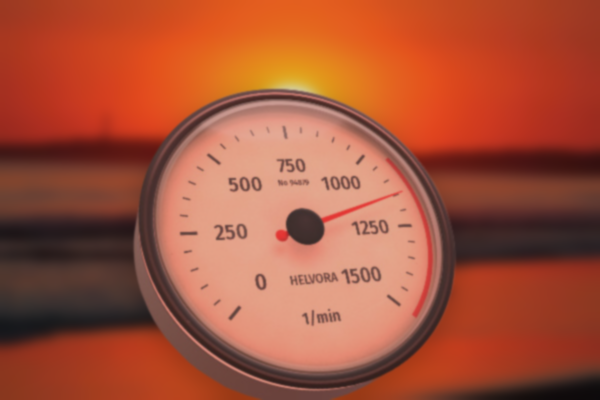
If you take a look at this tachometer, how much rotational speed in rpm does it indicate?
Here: 1150 rpm
